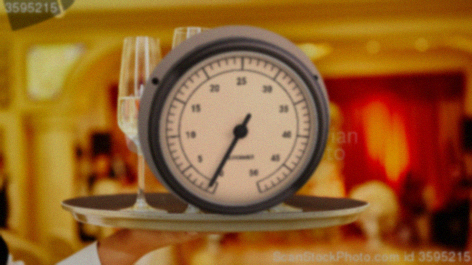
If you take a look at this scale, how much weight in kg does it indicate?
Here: 1 kg
